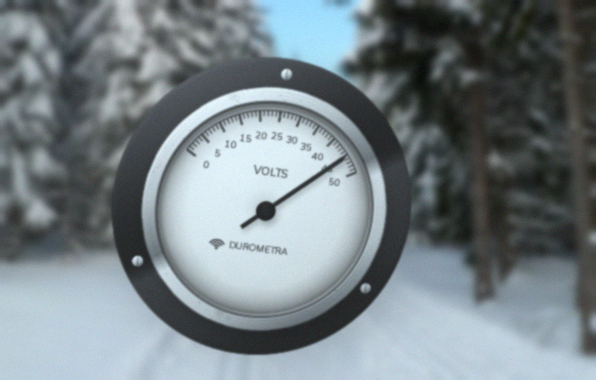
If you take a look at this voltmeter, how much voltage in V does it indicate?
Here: 45 V
